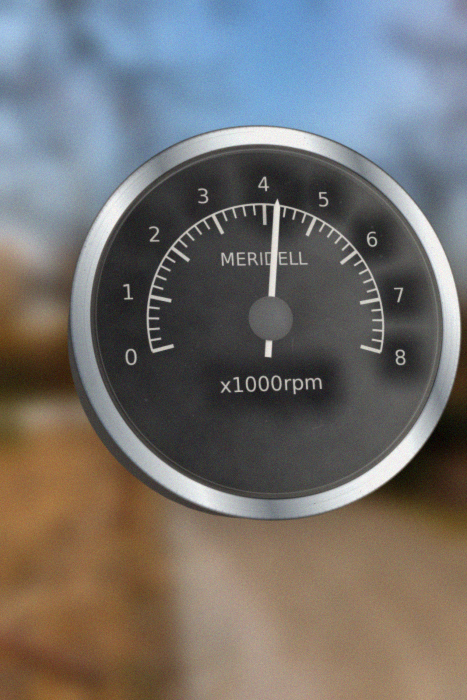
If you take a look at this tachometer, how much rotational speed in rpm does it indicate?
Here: 4200 rpm
